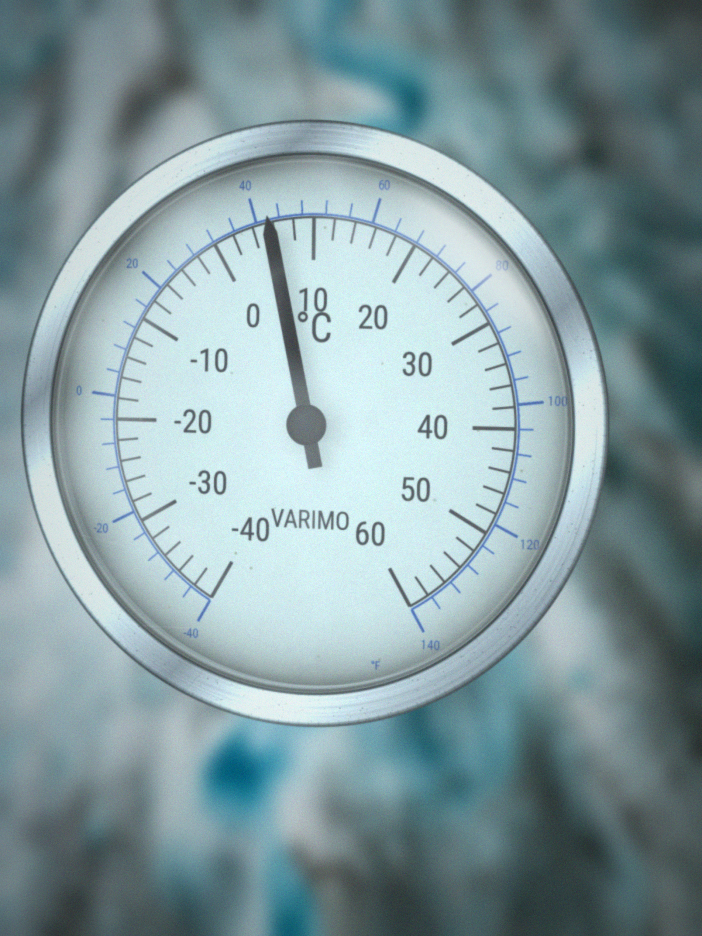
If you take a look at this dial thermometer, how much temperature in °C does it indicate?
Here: 6 °C
